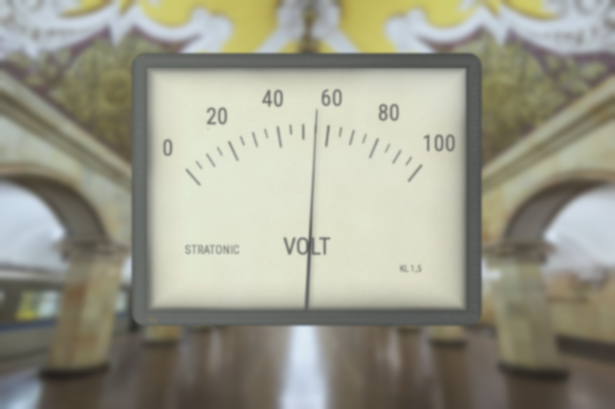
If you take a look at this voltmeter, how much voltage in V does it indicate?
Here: 55 V
